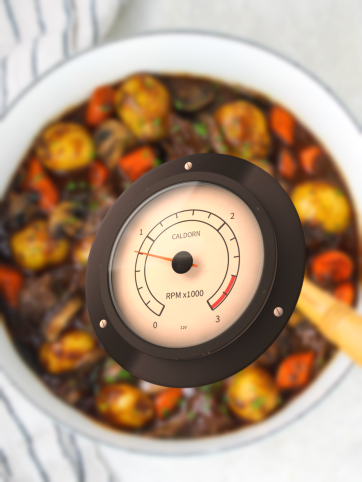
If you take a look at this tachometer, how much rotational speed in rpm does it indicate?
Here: 800 rpm
